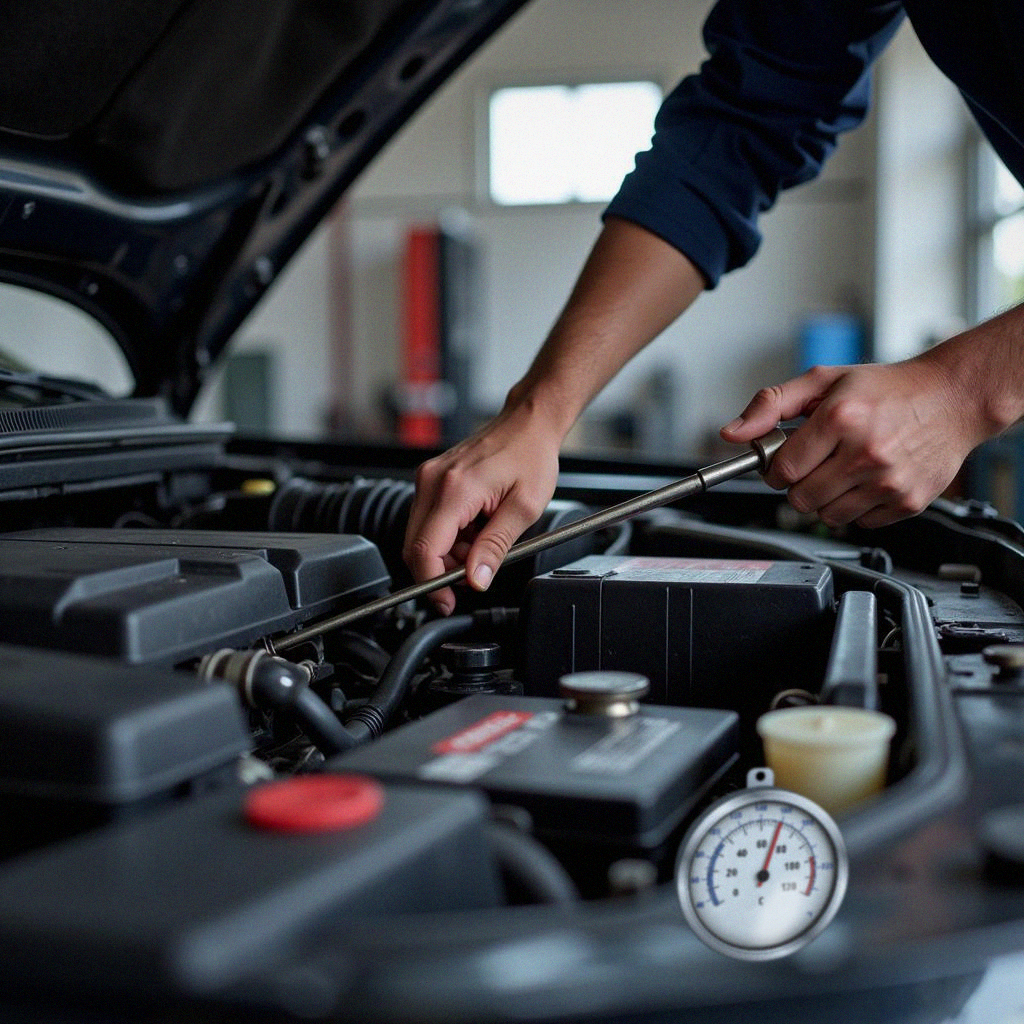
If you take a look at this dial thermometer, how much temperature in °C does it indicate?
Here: 70 °C
